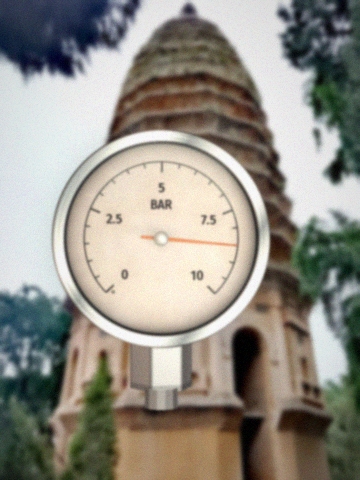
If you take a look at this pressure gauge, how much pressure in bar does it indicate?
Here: 8.5 bar
